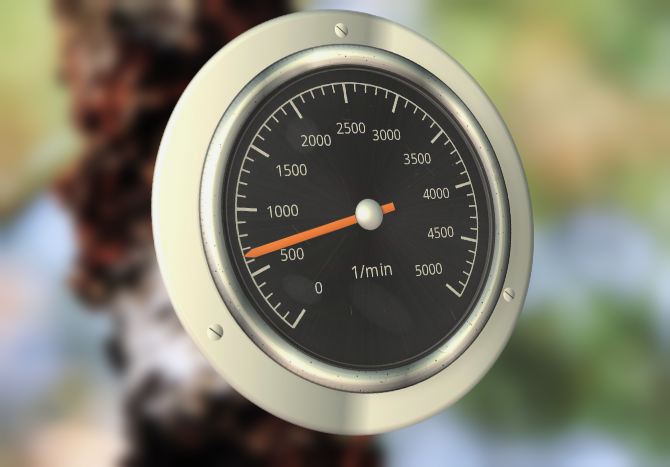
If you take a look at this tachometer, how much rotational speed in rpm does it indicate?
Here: 650 rpm
